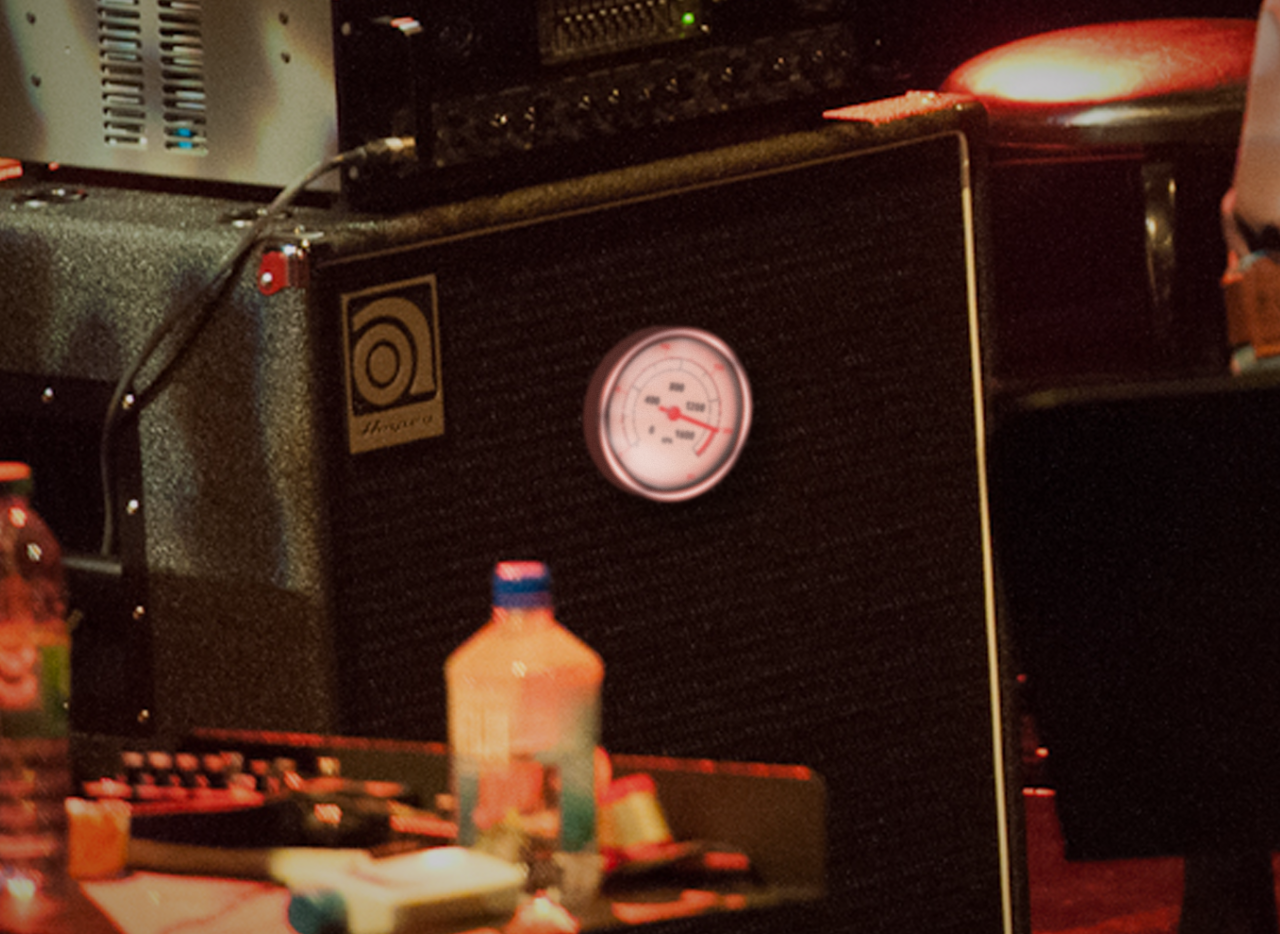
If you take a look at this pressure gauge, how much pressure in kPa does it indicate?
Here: 1400 kPa
